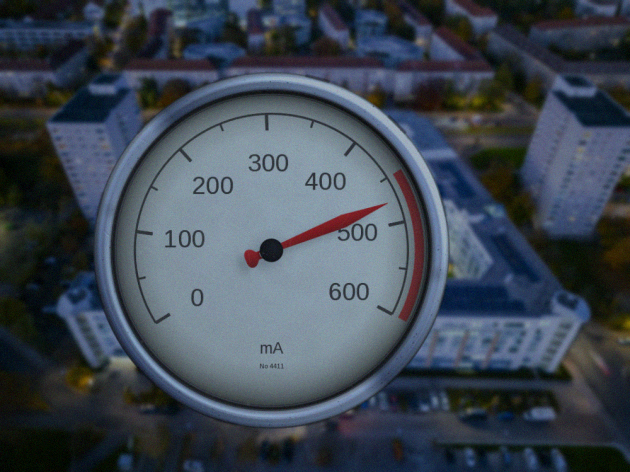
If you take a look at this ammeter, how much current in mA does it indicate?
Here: 475 mA
